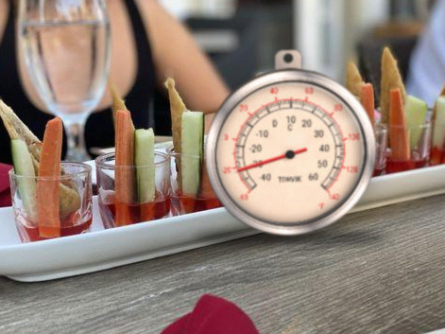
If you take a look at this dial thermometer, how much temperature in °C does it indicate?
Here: -30 °C
